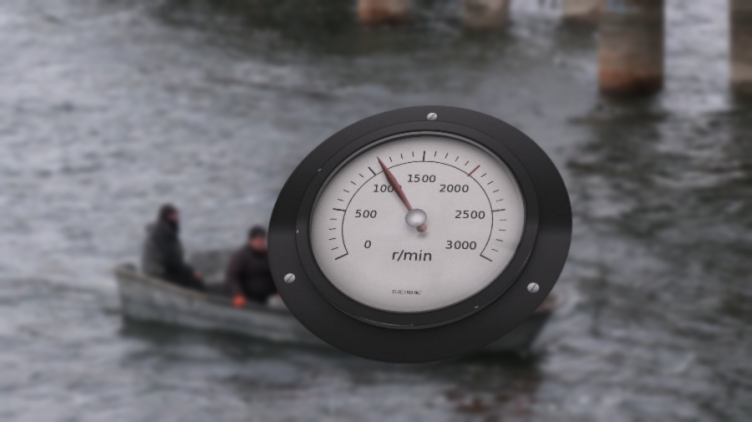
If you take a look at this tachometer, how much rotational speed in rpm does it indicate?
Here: 1100 rpm
